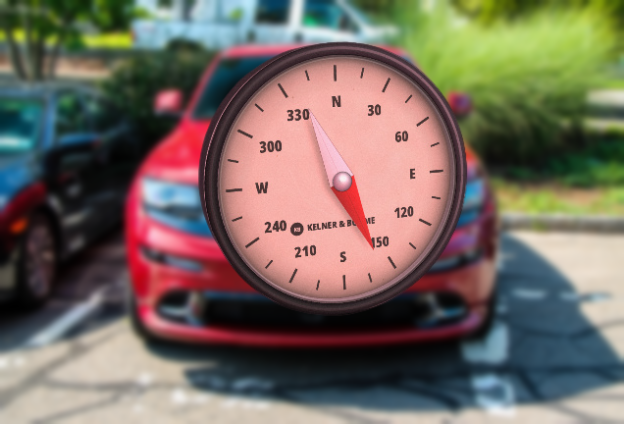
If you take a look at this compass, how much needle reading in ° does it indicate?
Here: 157.5 °
